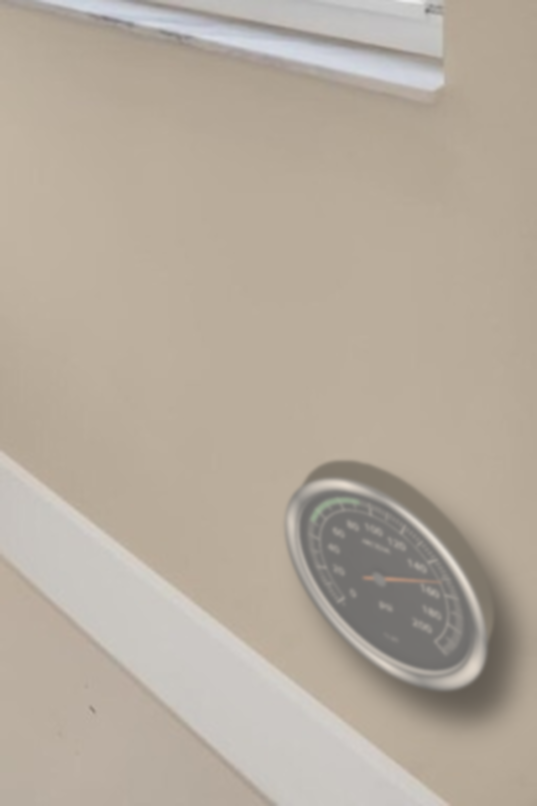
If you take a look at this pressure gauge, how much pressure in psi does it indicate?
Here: 150 psi
